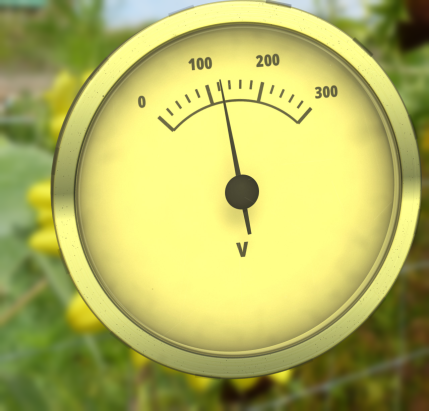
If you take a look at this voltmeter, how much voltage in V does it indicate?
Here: 120 V
